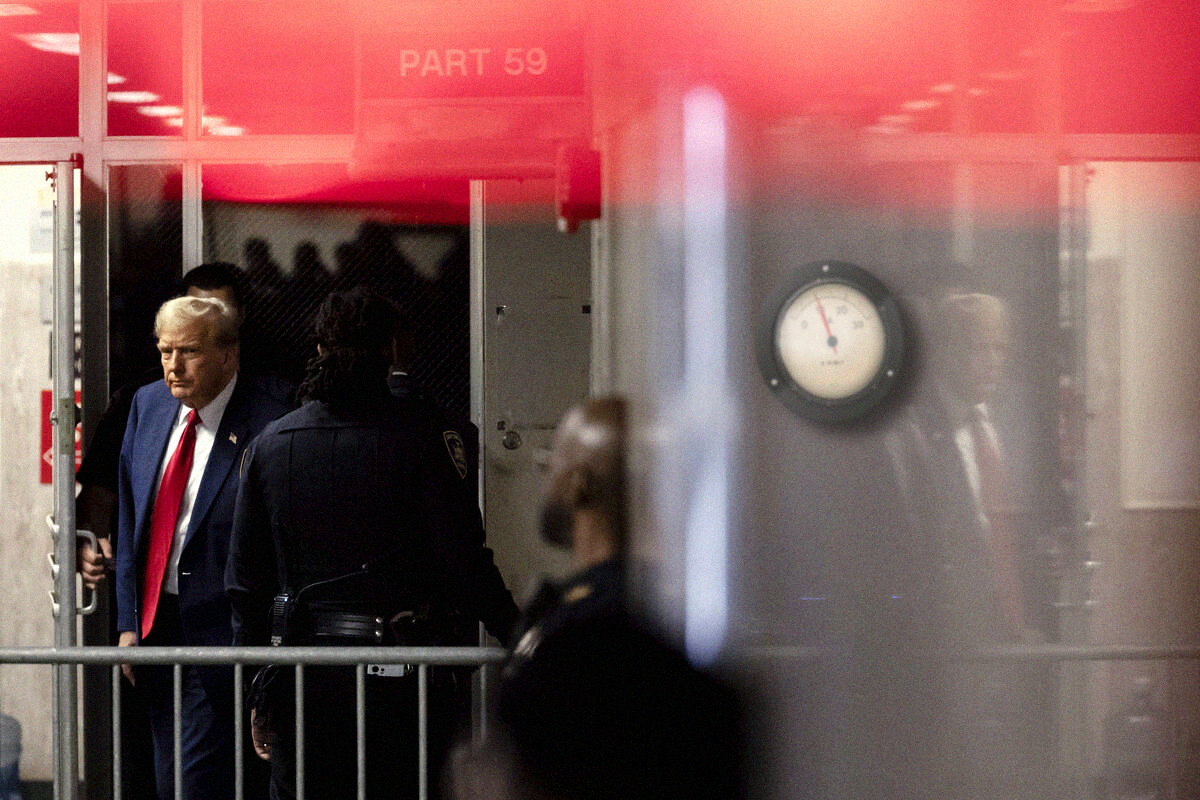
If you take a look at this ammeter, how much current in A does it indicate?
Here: 10 A
